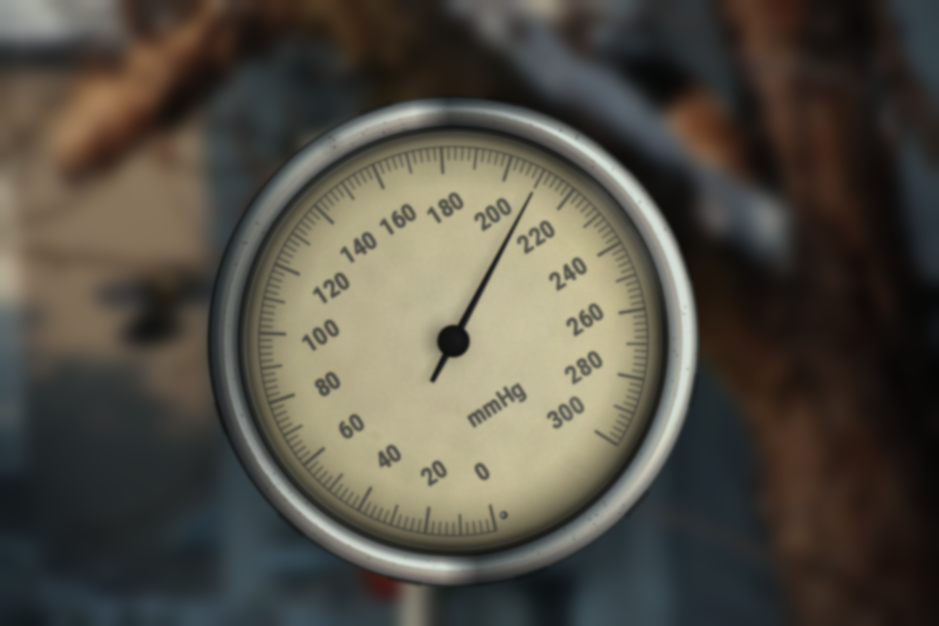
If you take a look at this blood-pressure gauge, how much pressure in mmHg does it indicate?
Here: 210 mmHg
